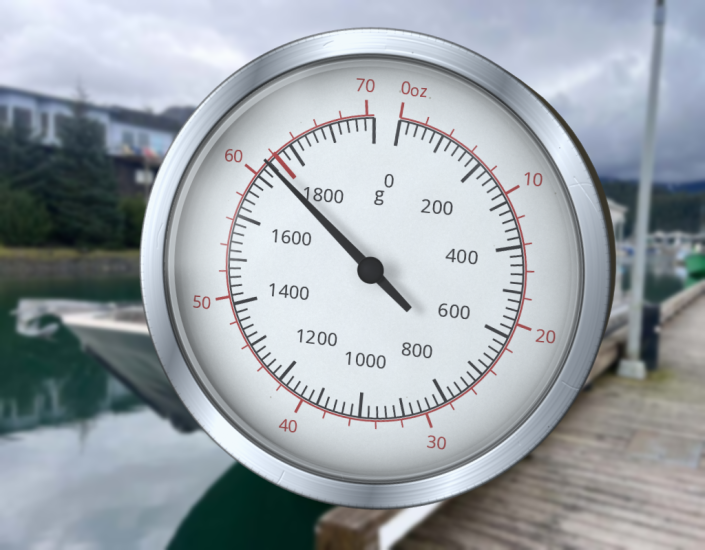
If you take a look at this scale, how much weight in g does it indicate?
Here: 1740 g
